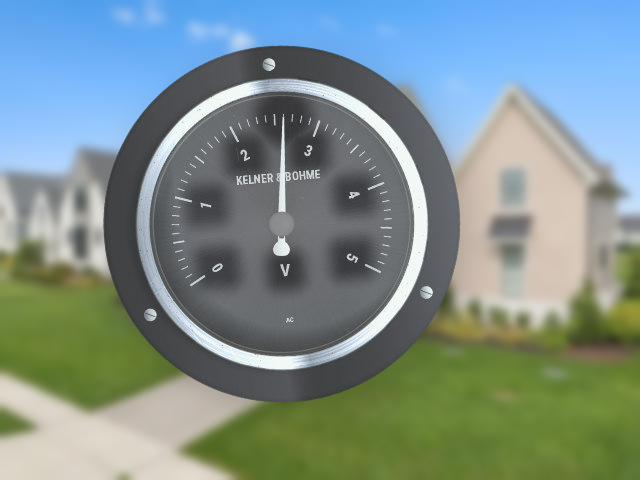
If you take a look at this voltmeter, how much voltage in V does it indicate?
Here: 2.6 V
